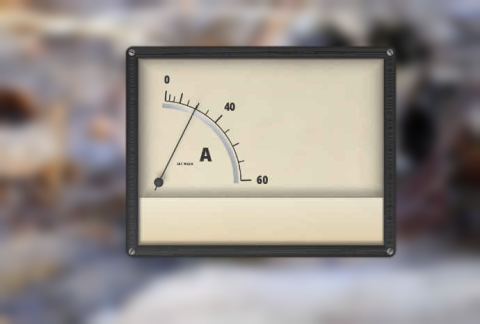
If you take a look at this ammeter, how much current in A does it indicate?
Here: 30 A
